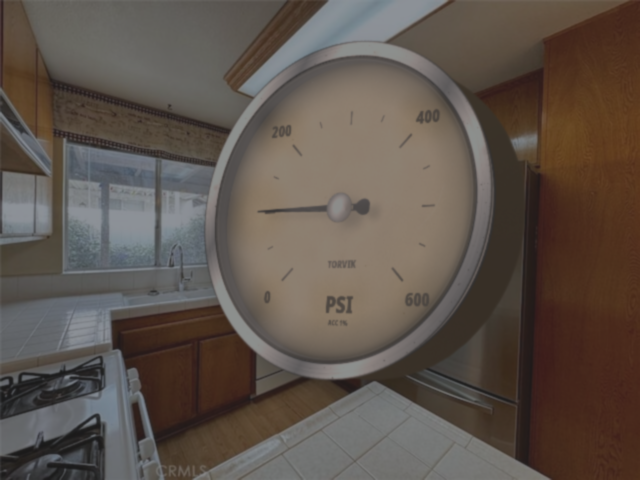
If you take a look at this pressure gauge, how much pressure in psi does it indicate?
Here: 100 psi
